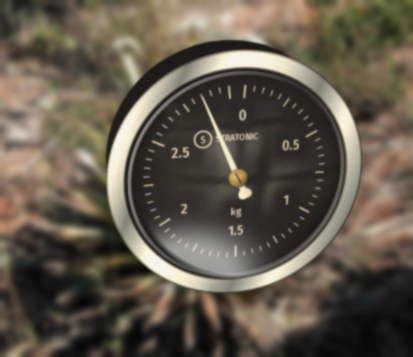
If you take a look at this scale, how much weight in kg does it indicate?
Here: 2.85 kg
